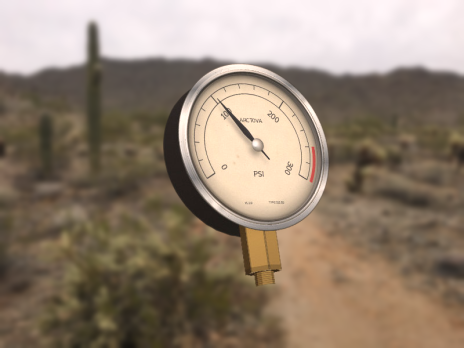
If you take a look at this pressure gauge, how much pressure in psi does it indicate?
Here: 100 psi
